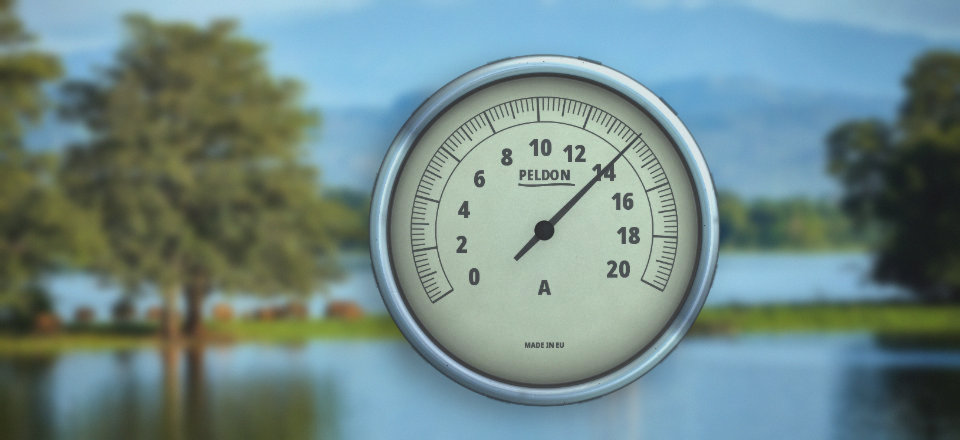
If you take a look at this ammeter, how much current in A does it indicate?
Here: 14 A
